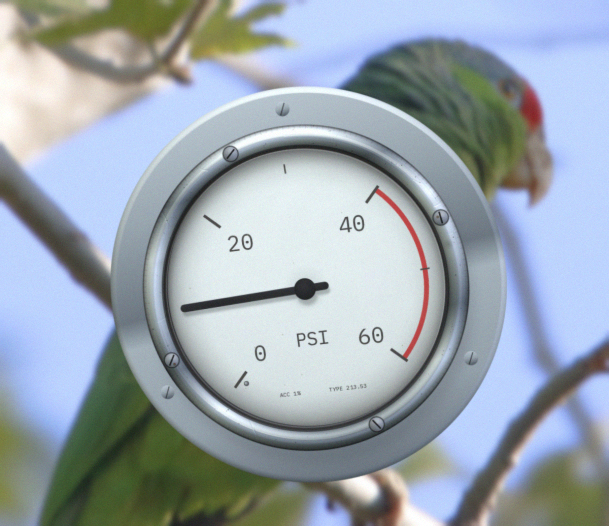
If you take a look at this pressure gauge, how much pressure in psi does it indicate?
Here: 10 psi
